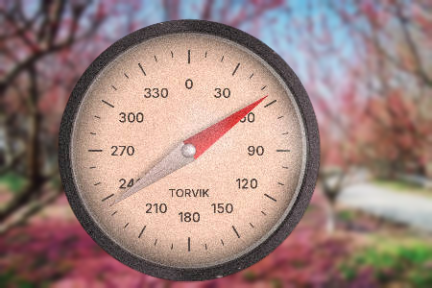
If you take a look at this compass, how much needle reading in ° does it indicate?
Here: 55 °
